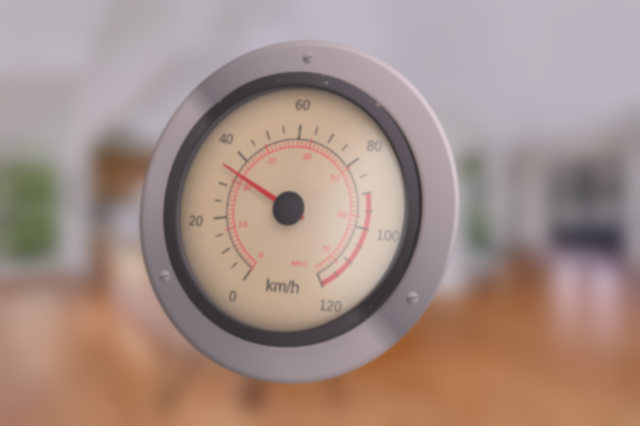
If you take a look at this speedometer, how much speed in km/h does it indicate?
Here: 35 km/h
